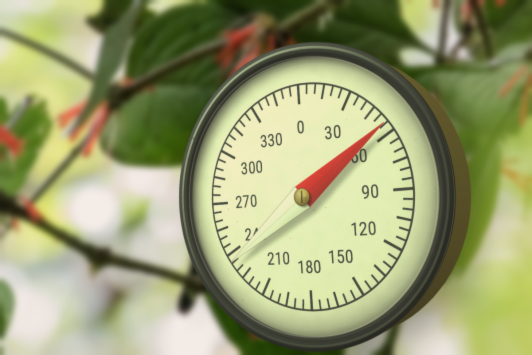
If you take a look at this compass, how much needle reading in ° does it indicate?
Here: 55 °
